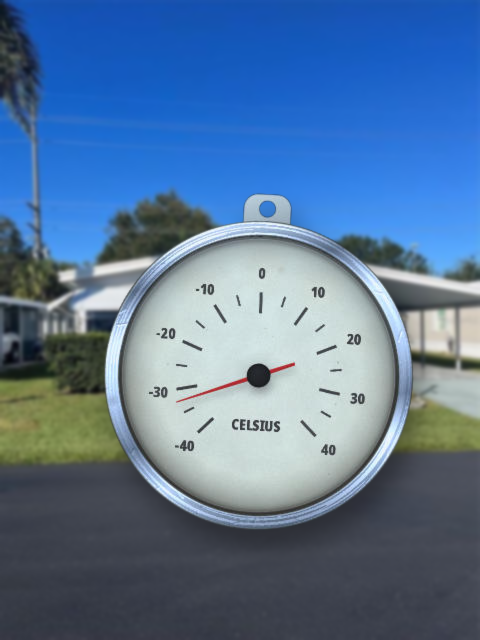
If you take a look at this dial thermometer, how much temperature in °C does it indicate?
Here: -32.5 °C
